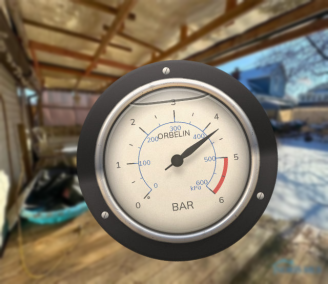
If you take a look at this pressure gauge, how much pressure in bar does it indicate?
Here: 4.25 bar
